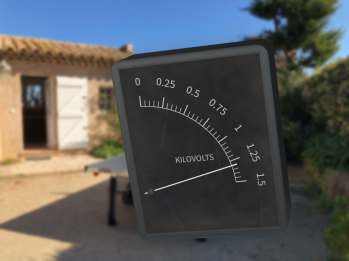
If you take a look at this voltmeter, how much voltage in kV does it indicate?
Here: 1.3 kV
